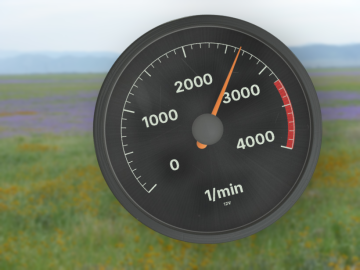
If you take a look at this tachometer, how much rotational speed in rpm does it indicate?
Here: 2650 rpm
